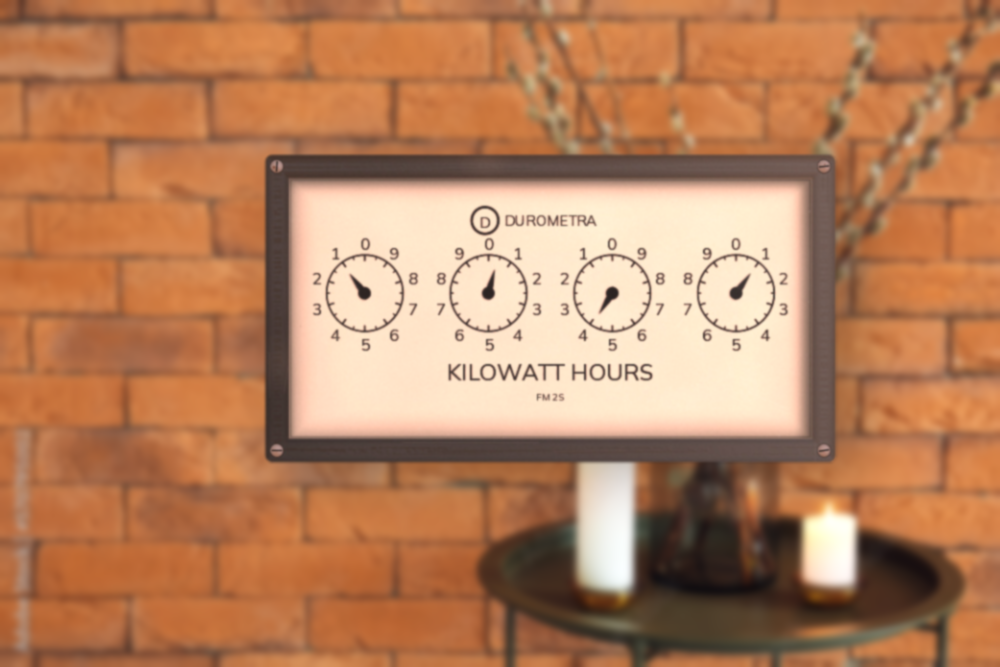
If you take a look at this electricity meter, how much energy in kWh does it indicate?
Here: 1041 kWh
